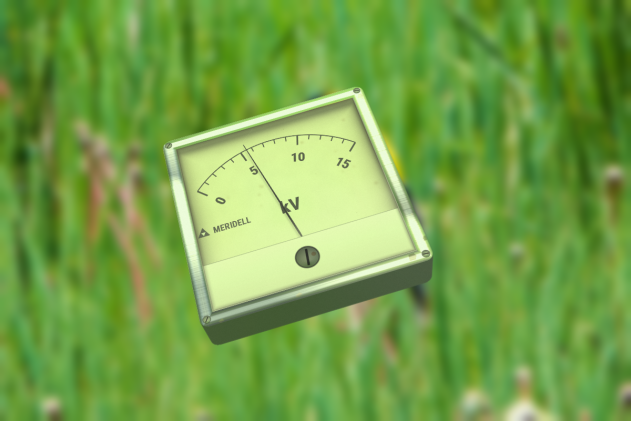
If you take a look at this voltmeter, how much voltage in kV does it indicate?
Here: 5.5 kV
